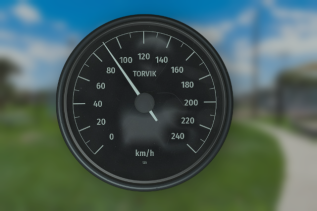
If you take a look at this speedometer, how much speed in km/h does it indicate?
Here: 90 km/h
